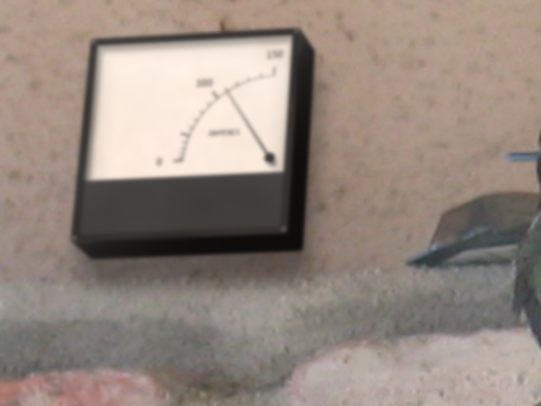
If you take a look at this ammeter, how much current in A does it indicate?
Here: 110 A
